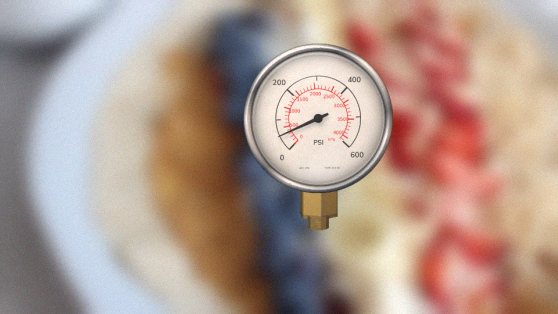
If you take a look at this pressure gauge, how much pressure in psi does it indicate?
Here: 50 psi
